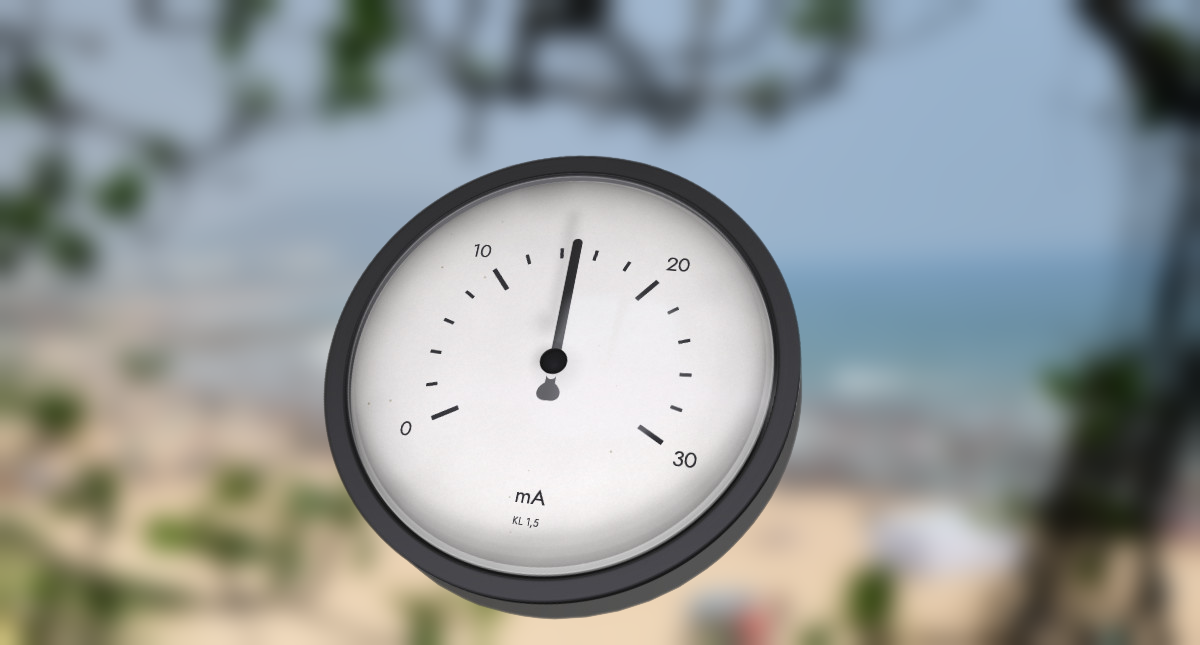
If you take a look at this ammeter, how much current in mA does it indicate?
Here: 15 mA
